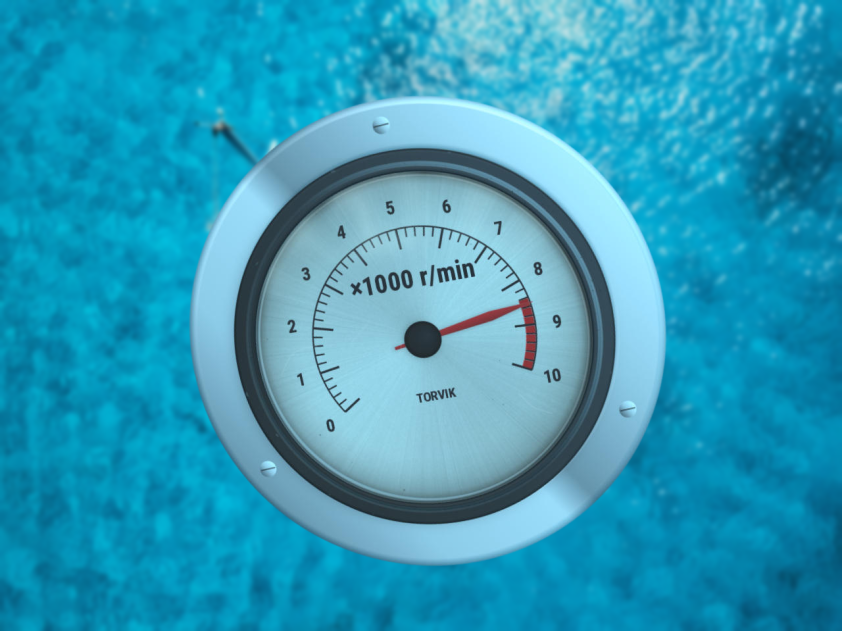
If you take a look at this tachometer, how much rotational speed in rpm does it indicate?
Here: 8500 rpm
